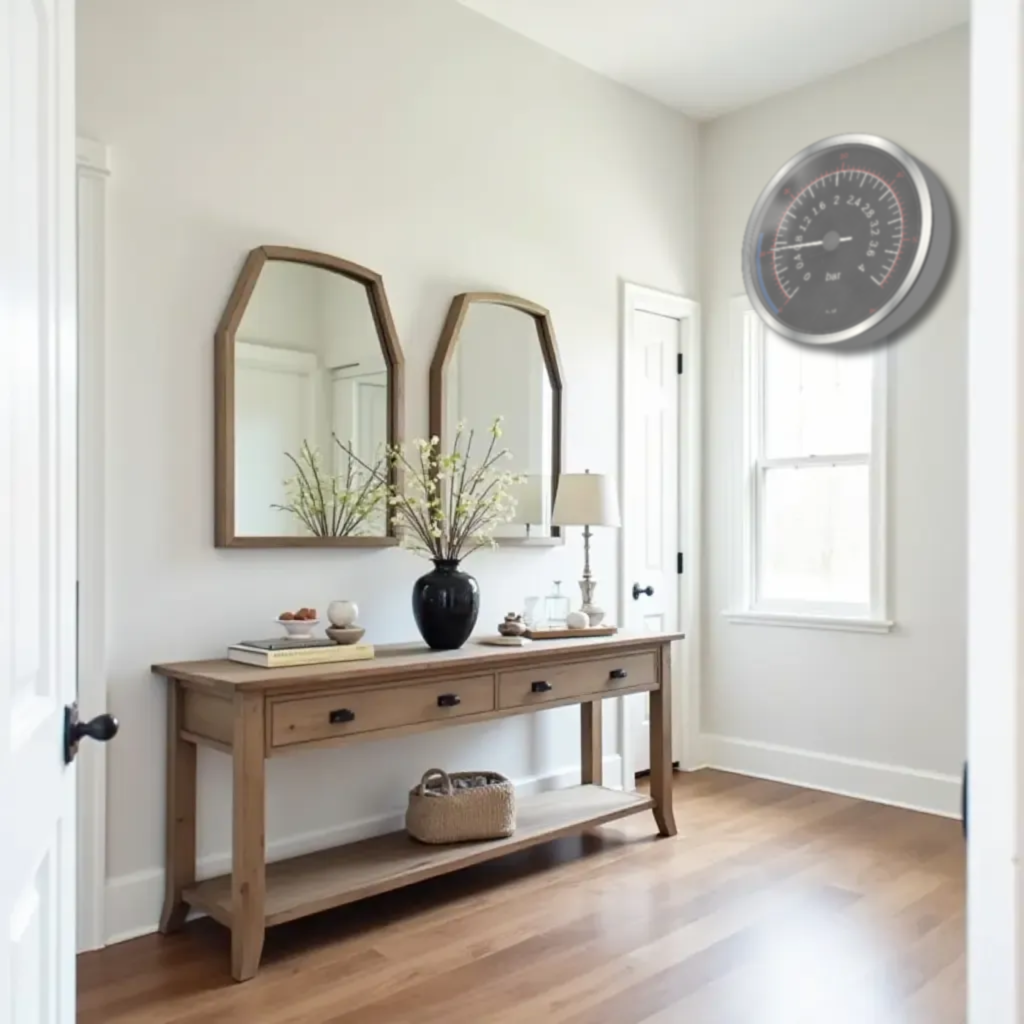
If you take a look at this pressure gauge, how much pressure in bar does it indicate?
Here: 0.7 bar
